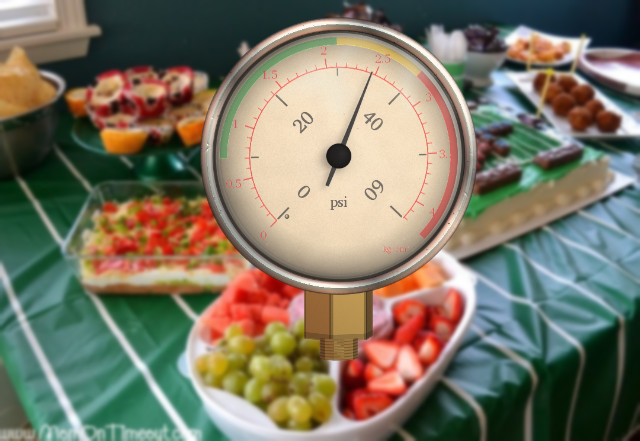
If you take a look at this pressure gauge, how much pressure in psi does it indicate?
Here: 35 psi
